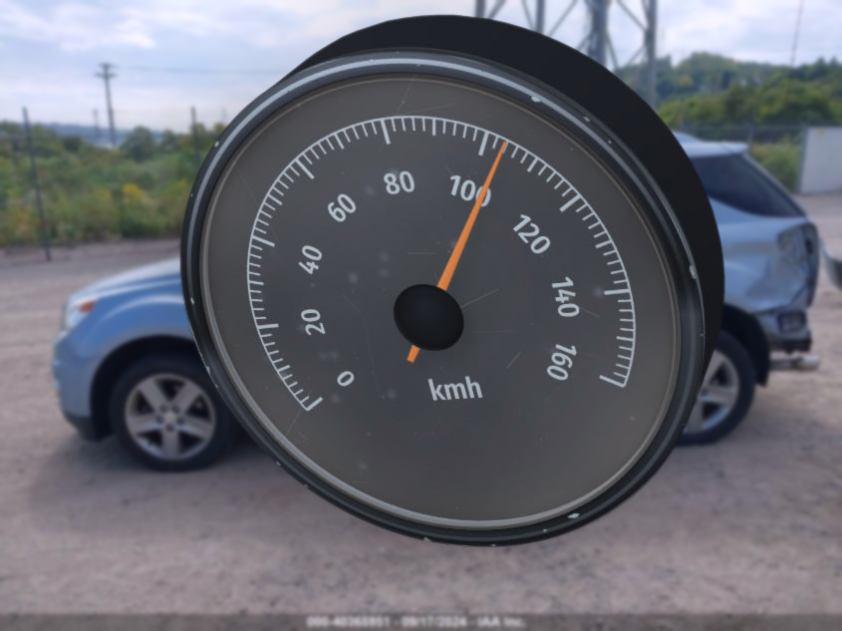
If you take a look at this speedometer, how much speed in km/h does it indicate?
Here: 104 km/h
